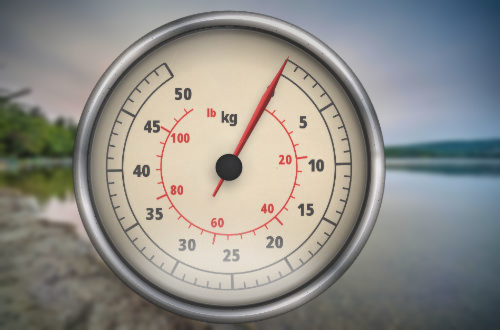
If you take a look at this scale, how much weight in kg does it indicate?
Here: 0 kg
